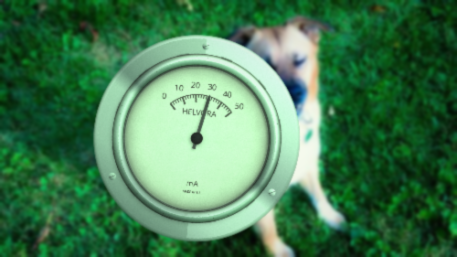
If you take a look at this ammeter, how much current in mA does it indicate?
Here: 30 mA
